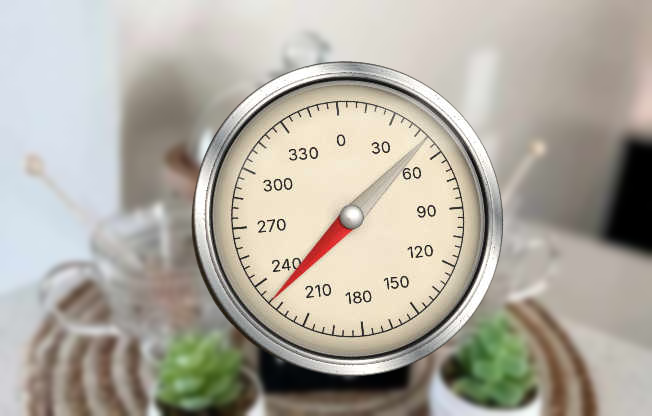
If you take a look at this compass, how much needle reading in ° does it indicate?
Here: 230 °
